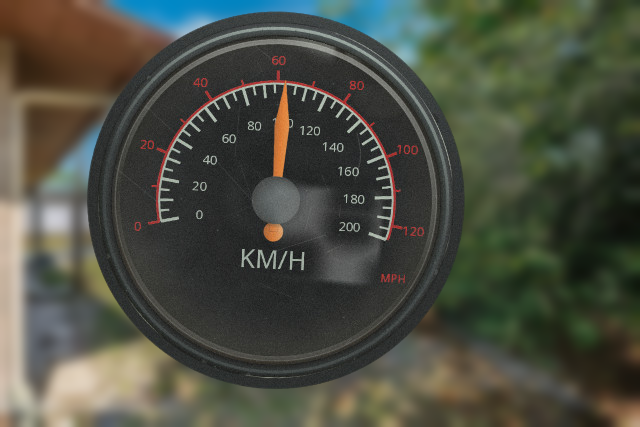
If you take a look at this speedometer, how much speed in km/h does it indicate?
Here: 100 km/h
